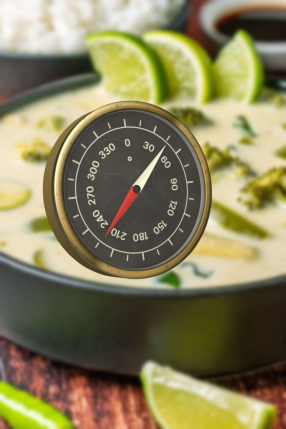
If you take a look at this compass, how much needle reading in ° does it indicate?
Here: 225 °
